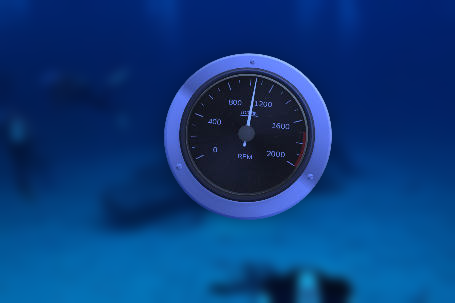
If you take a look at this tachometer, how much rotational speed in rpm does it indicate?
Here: 1050 rpm
